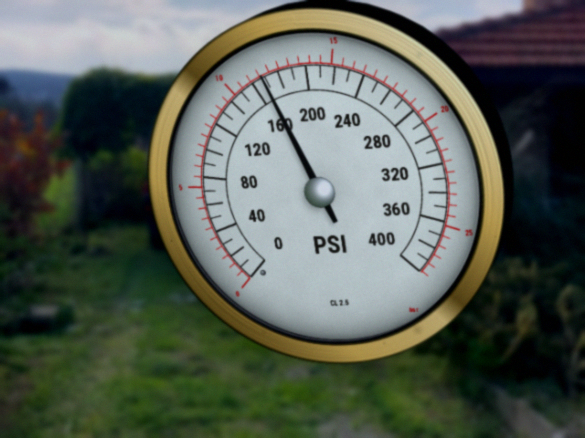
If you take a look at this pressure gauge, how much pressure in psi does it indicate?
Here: 170 psi
